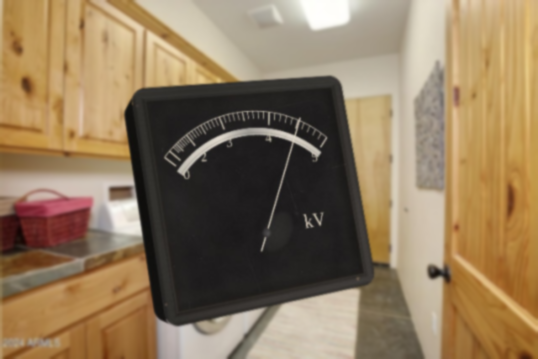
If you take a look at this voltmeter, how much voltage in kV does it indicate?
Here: 4.5 kV
